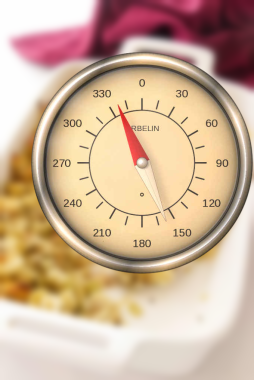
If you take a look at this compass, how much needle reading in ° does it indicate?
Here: 337.5 °
